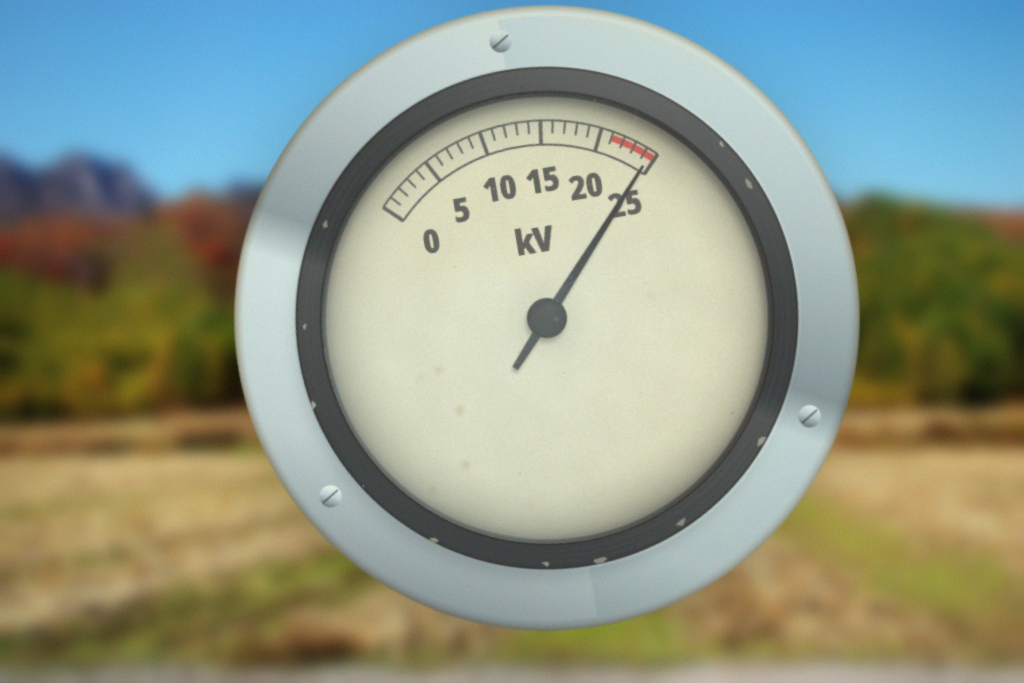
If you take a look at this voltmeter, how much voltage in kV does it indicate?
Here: 24.5 kV
